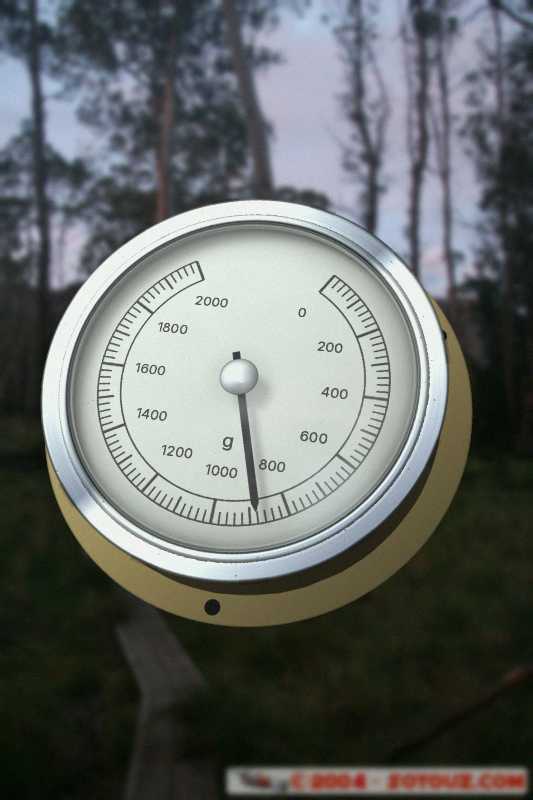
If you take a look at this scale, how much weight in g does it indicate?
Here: 880 g
